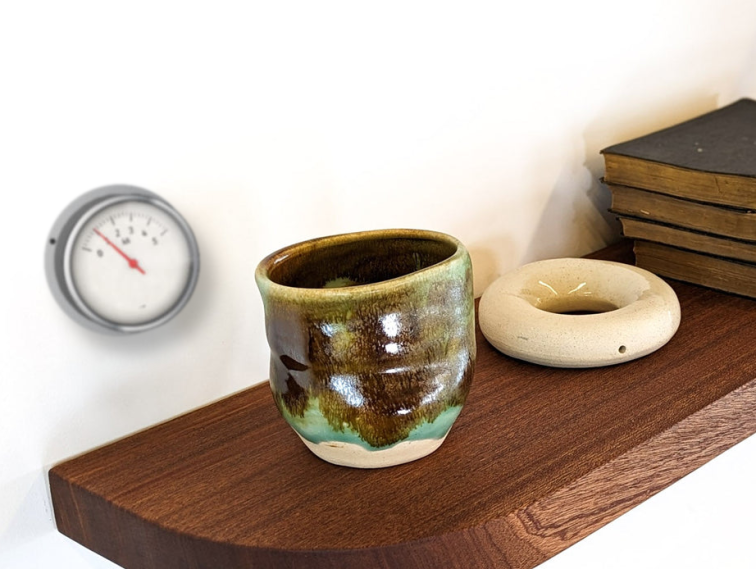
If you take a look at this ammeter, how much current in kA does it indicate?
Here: 1 kA
